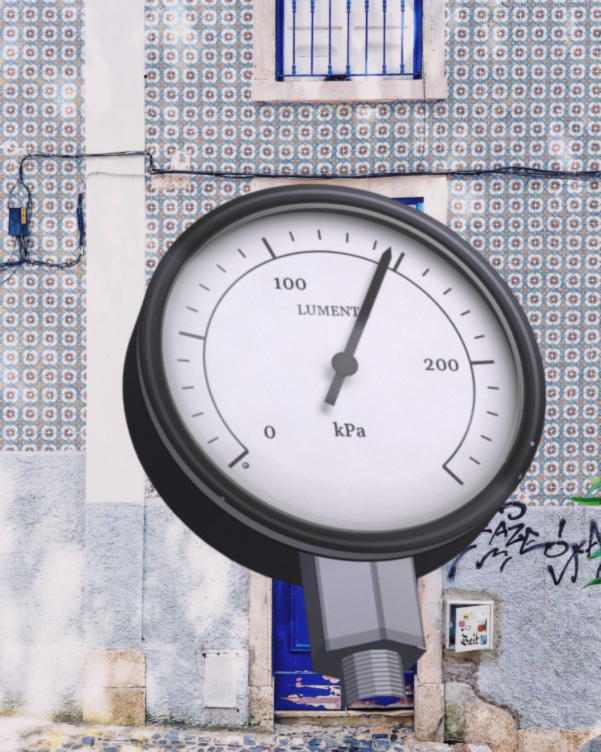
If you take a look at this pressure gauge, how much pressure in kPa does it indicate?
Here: 145 kPa
